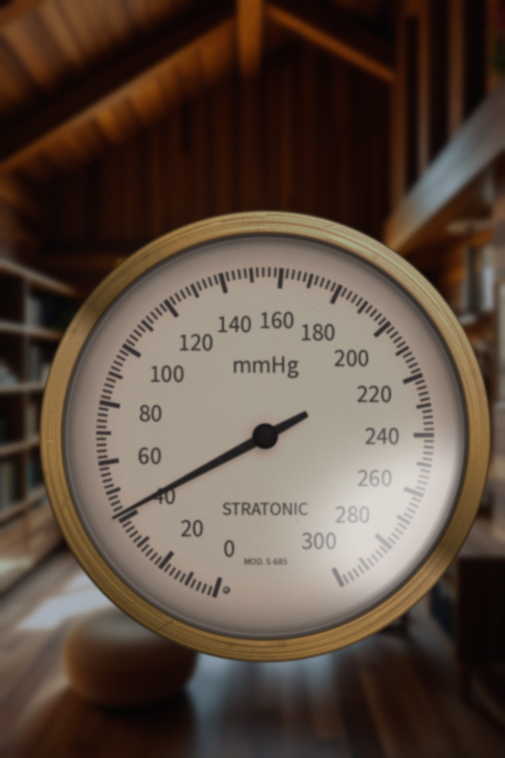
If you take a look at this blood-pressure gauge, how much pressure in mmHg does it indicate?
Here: 42 mmHg
